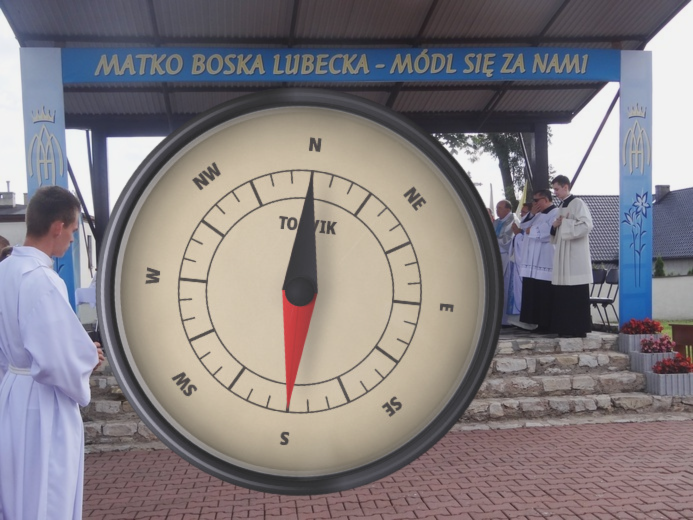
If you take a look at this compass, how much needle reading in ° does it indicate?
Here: 180 °
